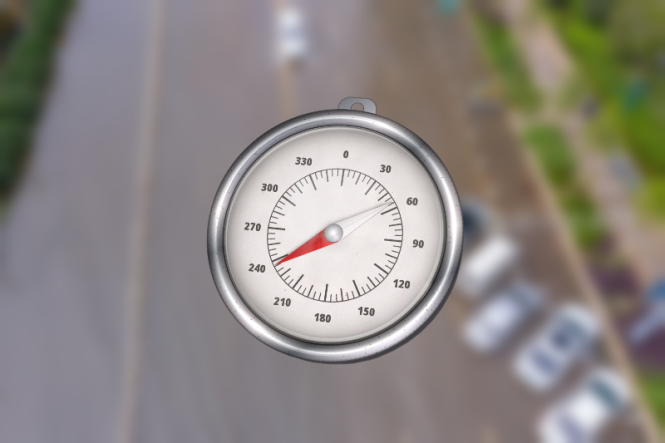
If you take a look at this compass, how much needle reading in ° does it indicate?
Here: 235 °
